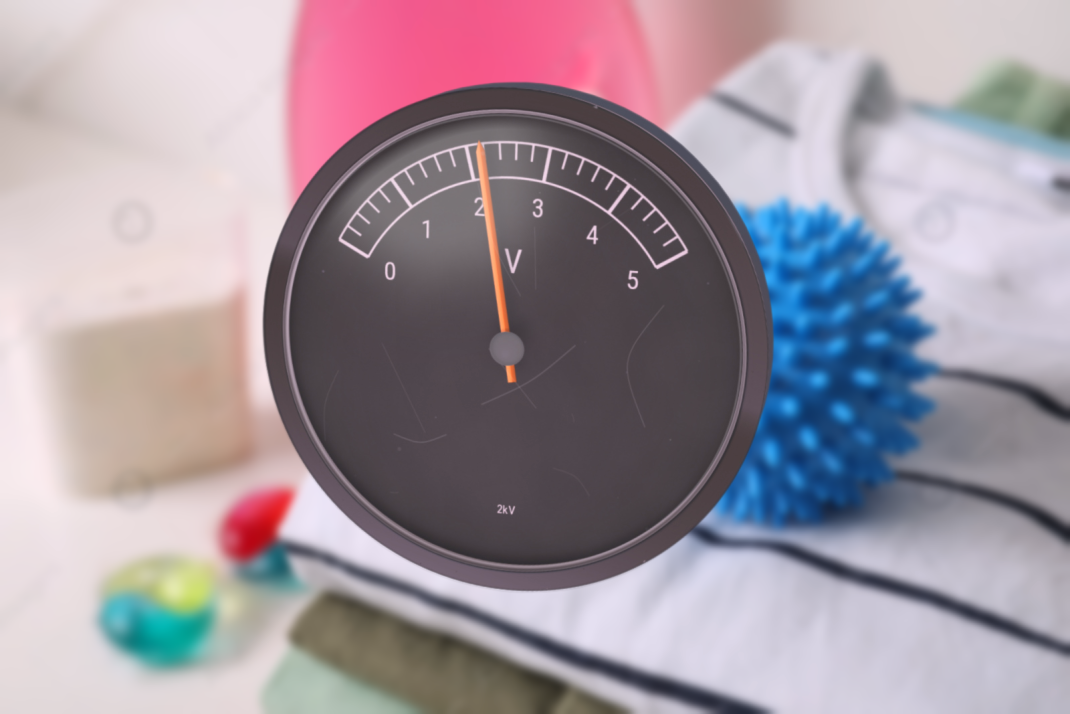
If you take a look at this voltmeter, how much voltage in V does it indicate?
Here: 2.2 V
